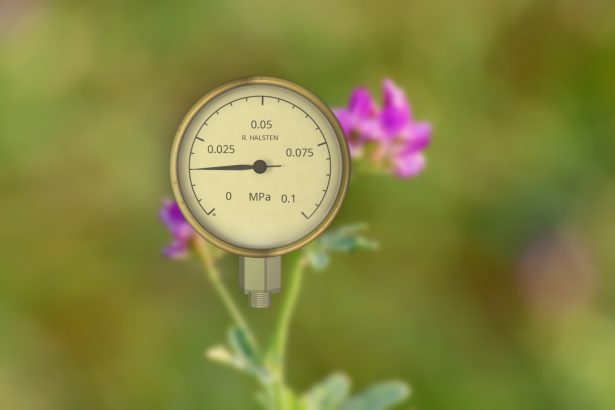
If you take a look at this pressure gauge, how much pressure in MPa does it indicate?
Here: 0.015 MPa
